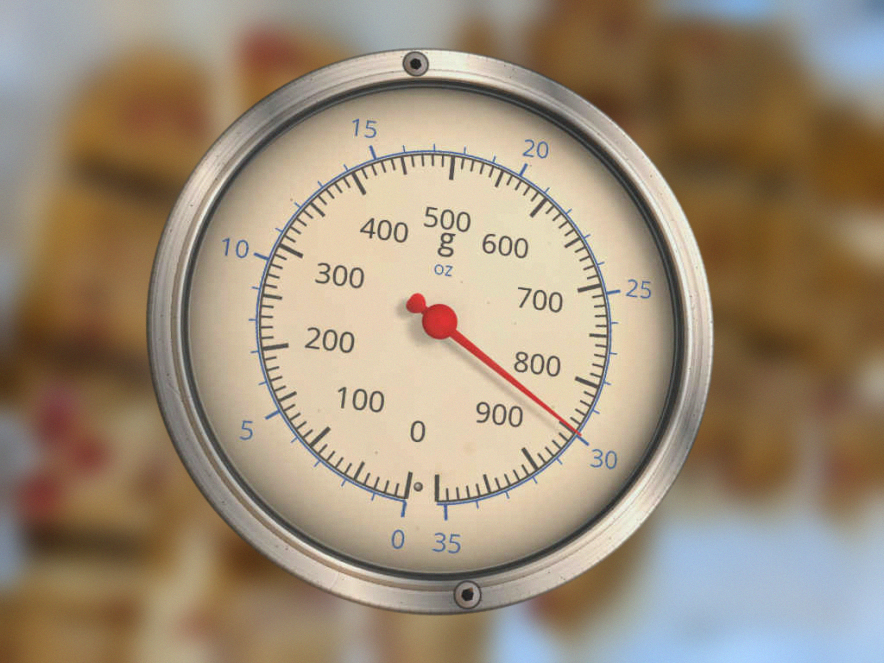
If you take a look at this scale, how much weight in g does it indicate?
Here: 850 g
